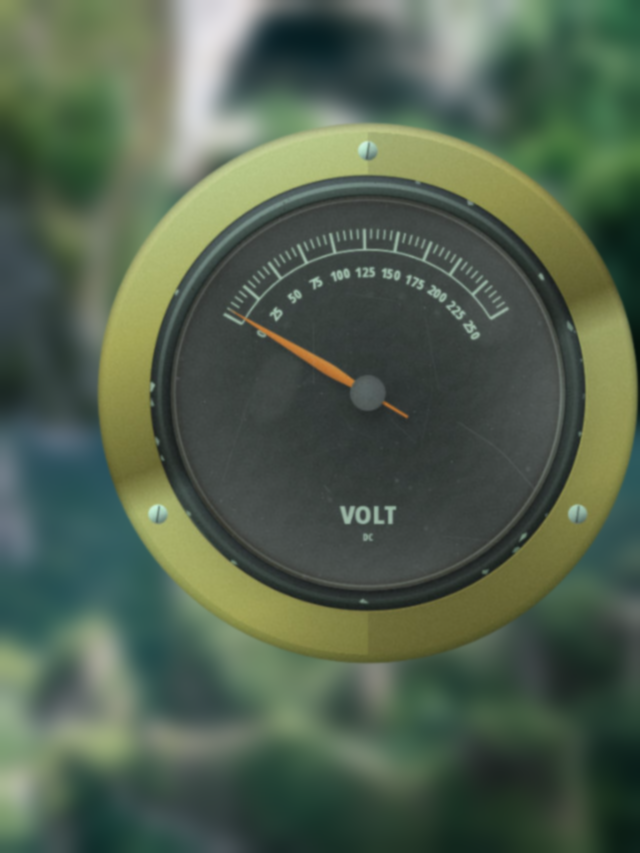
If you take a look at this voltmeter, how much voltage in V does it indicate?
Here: 5 V
